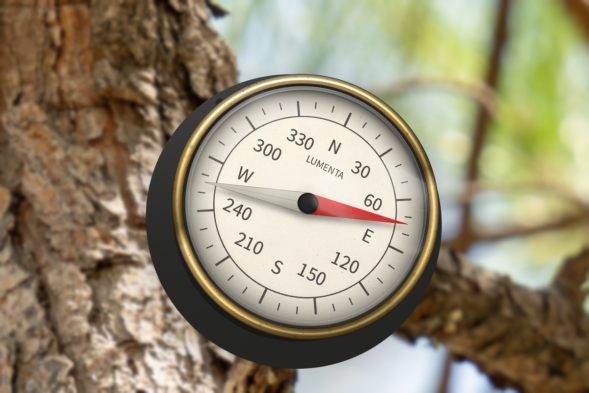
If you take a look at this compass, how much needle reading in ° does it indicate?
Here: 75 °
